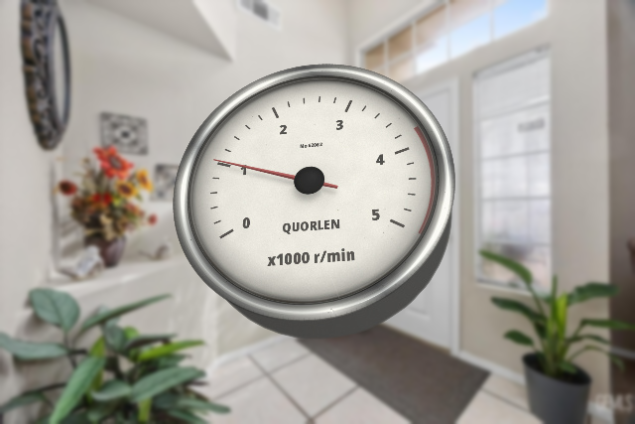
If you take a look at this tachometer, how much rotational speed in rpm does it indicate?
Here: 1000 rpm
